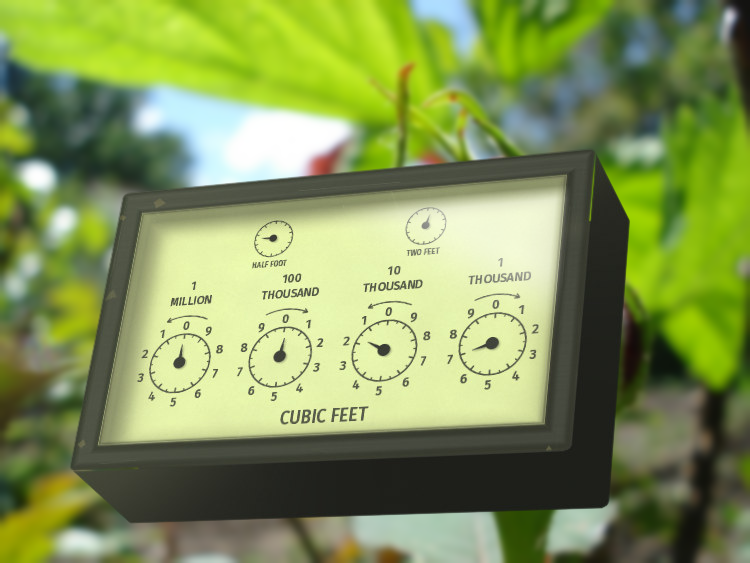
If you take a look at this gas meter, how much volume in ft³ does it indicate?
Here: 1700 ft³
